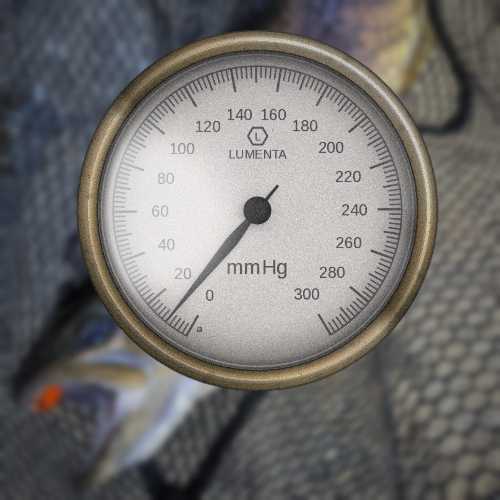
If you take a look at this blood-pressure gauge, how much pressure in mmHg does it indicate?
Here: 10 mmHg
